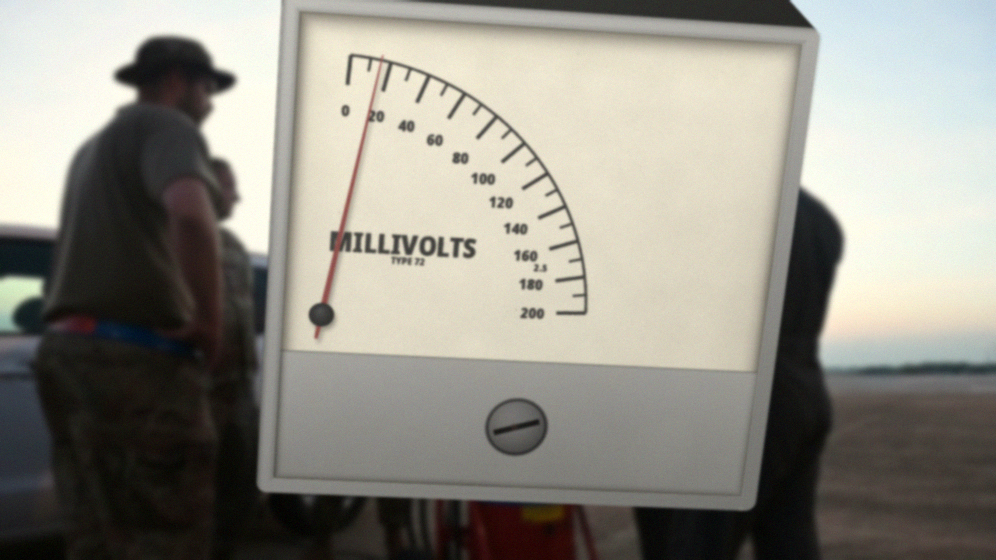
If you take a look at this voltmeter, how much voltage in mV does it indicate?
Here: 15 mV
